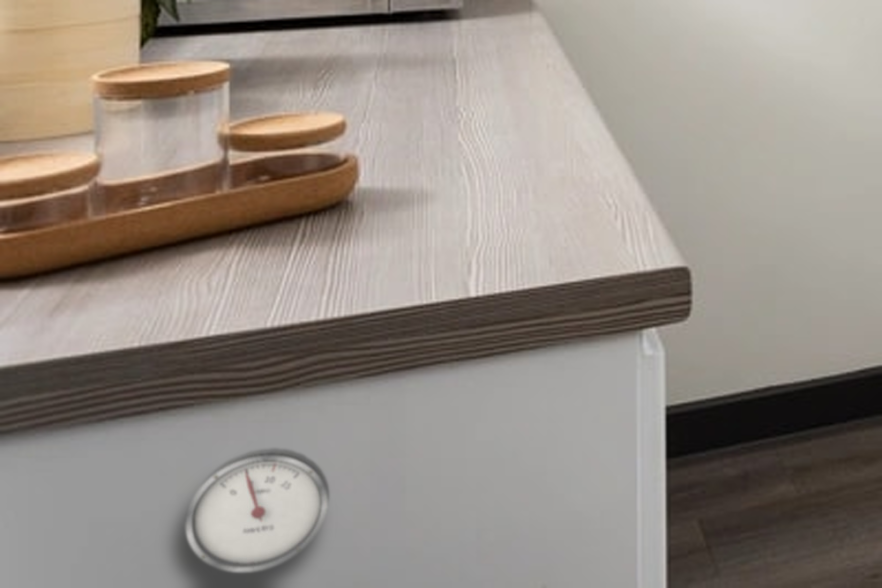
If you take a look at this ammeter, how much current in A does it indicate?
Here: 5 A
